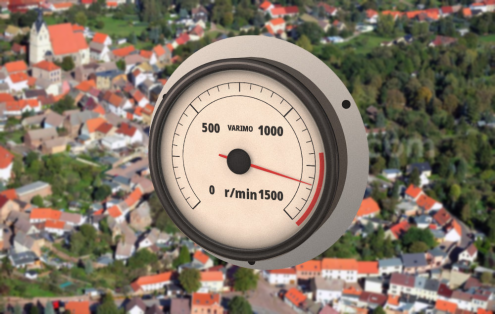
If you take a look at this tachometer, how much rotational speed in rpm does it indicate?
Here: 1325 rpm
